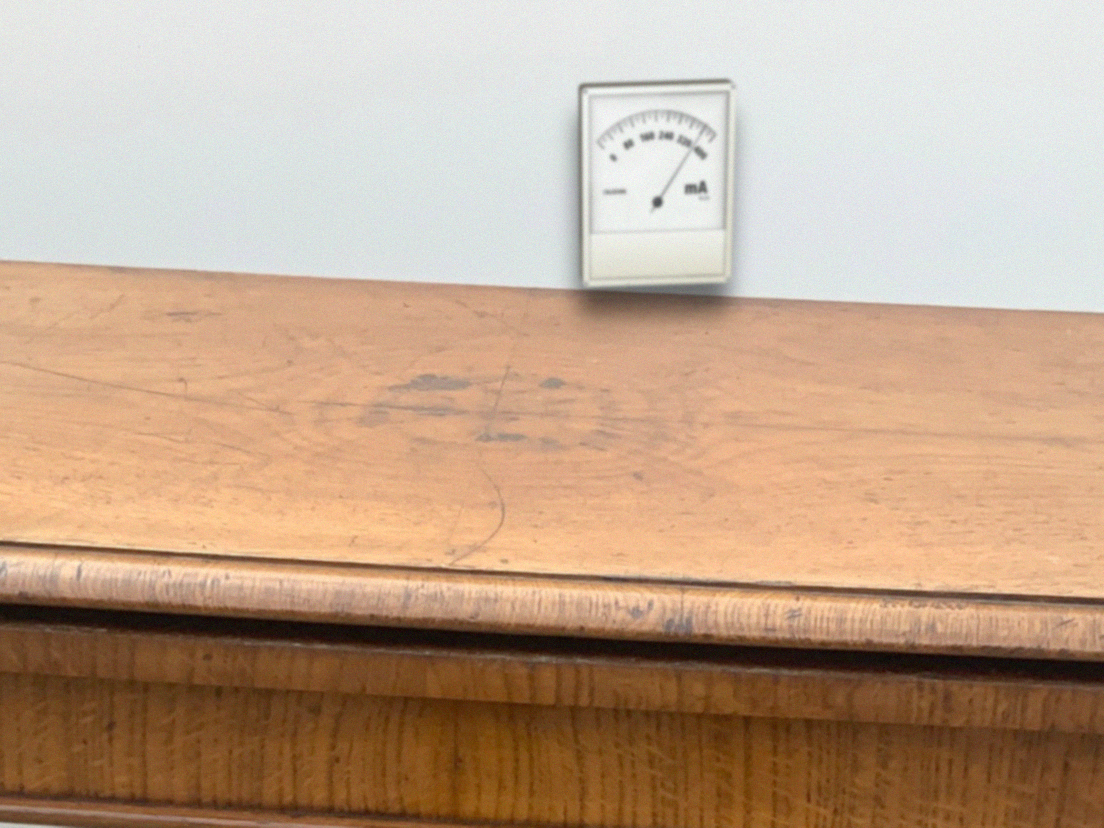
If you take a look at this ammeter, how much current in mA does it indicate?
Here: 360 mA
